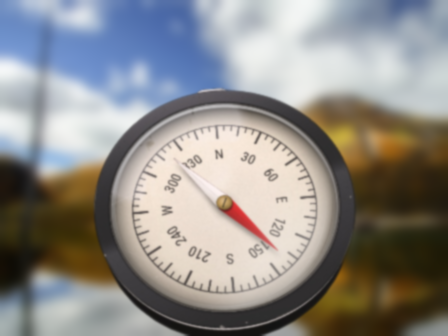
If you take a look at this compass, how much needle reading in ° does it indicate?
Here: 140 °
